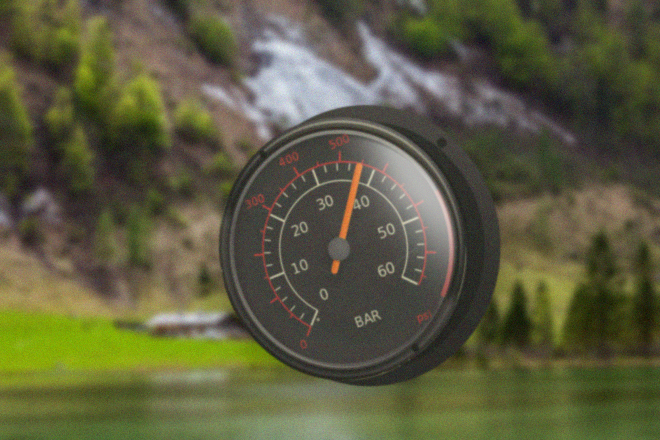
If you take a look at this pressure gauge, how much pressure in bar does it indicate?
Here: 38 bar
